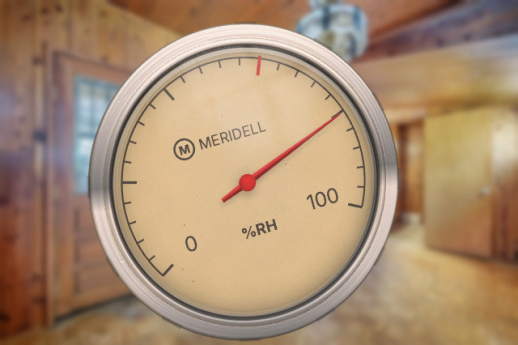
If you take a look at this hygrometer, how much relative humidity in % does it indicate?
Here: 80 %
